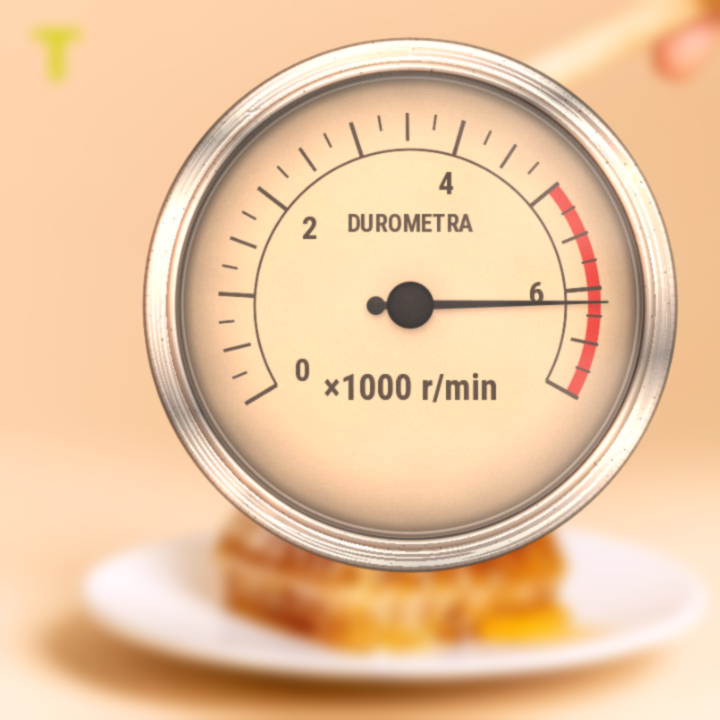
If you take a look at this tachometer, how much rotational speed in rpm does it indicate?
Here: 6125 rpm
